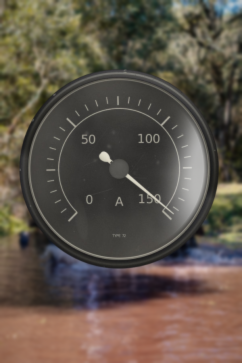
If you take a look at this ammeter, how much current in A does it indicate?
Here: 147.5 A
